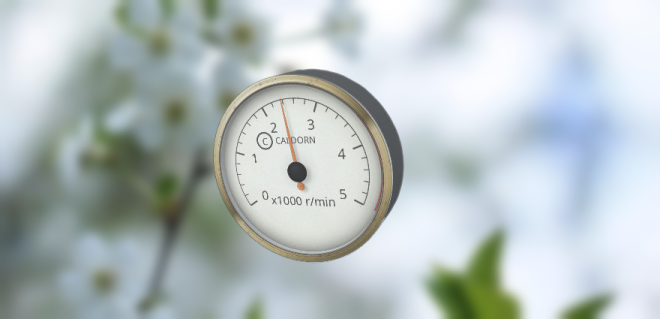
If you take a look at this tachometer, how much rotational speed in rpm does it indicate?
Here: 2400 rpm
